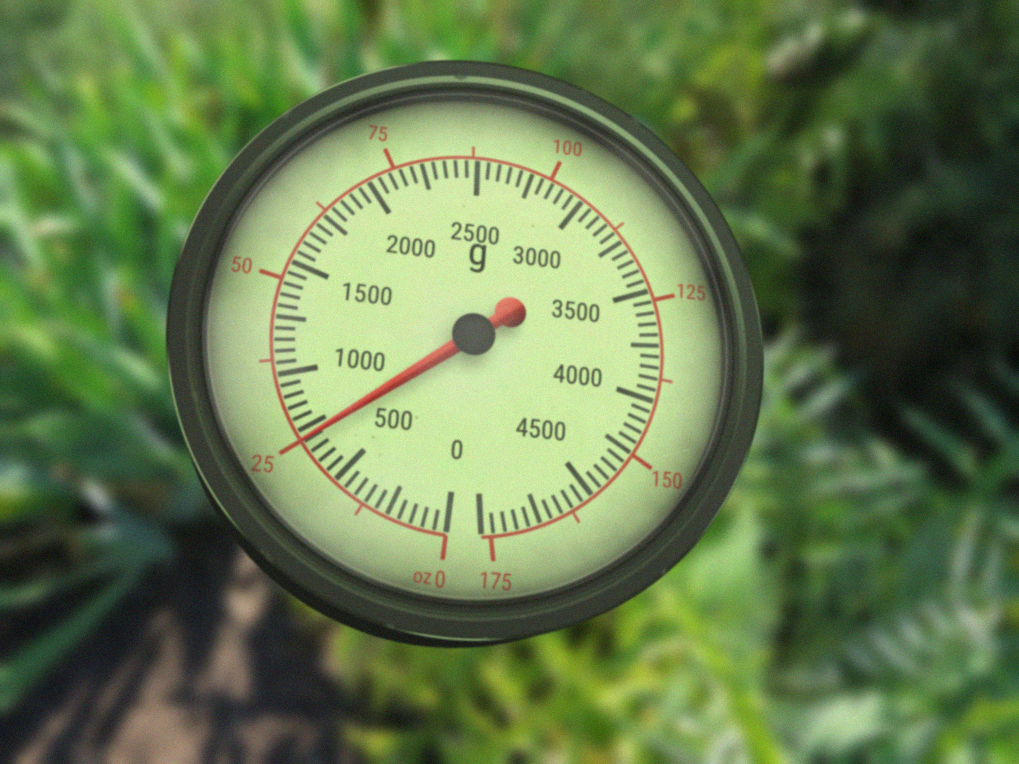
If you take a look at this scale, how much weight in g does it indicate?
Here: 700 g
